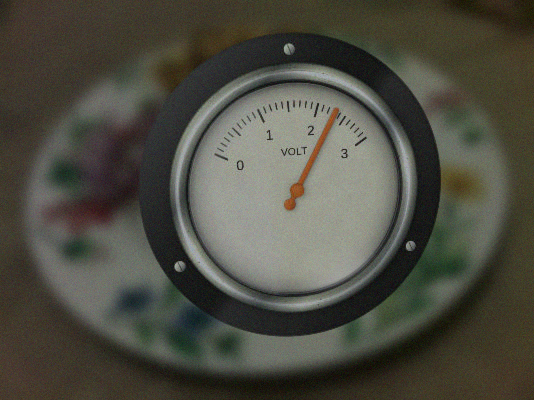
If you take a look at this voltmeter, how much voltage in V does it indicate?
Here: 2.3 V
